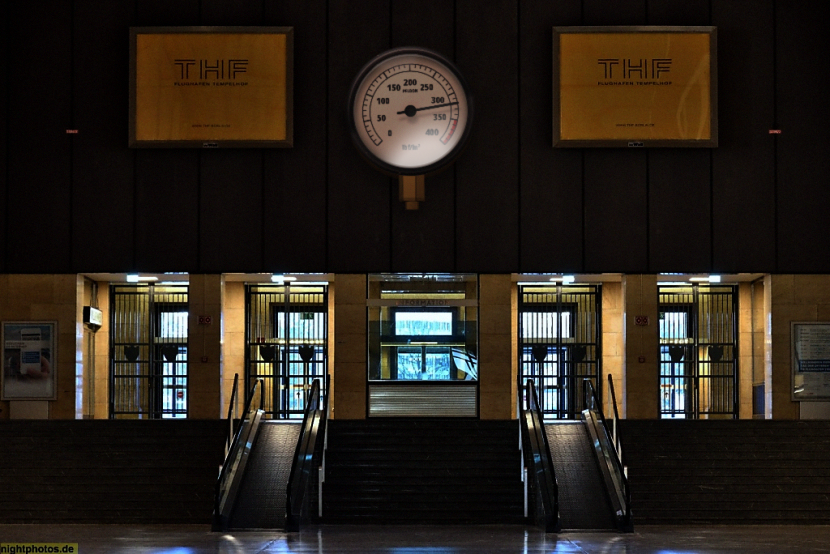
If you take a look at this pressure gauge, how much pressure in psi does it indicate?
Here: 320 psi
